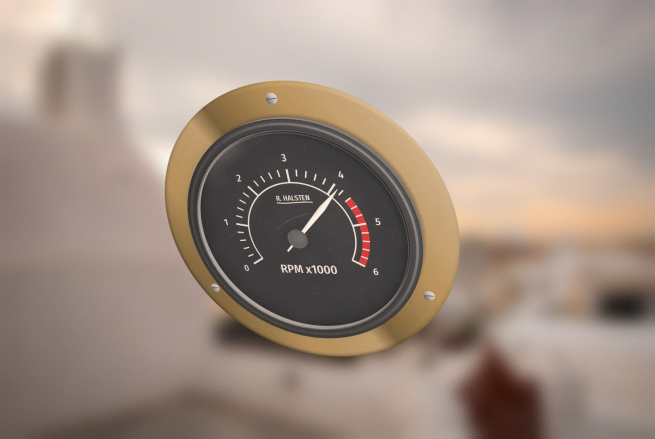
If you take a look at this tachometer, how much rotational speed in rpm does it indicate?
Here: 4100 rpm
